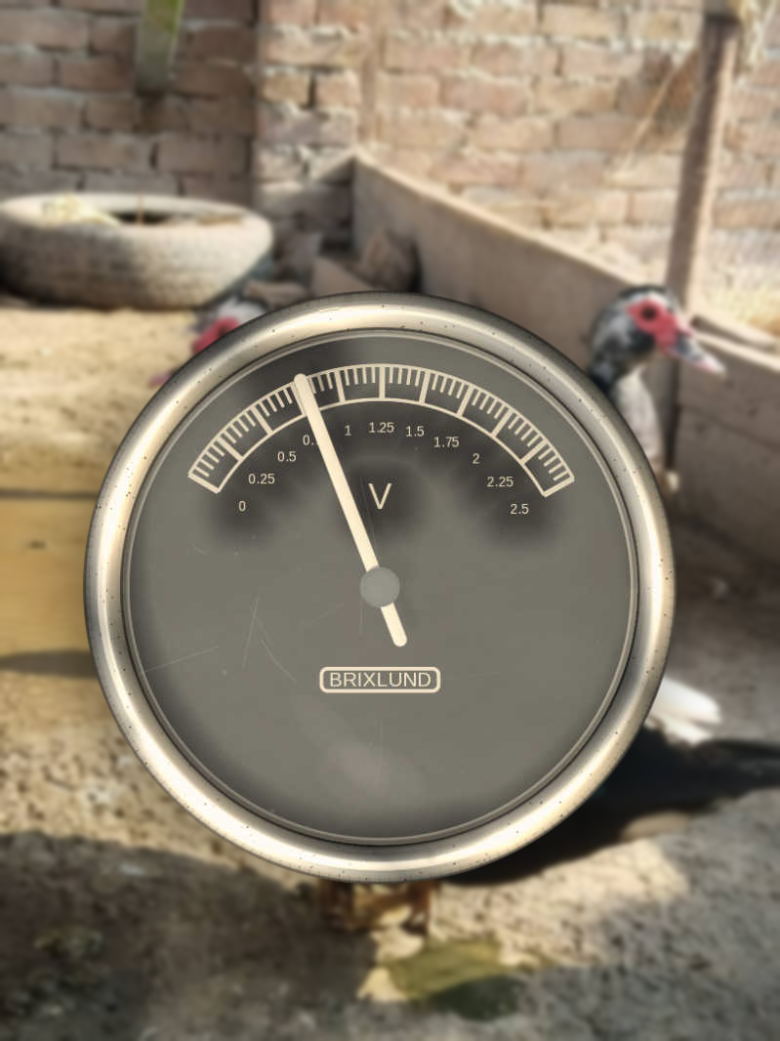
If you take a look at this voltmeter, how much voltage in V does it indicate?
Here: 0.8 V
